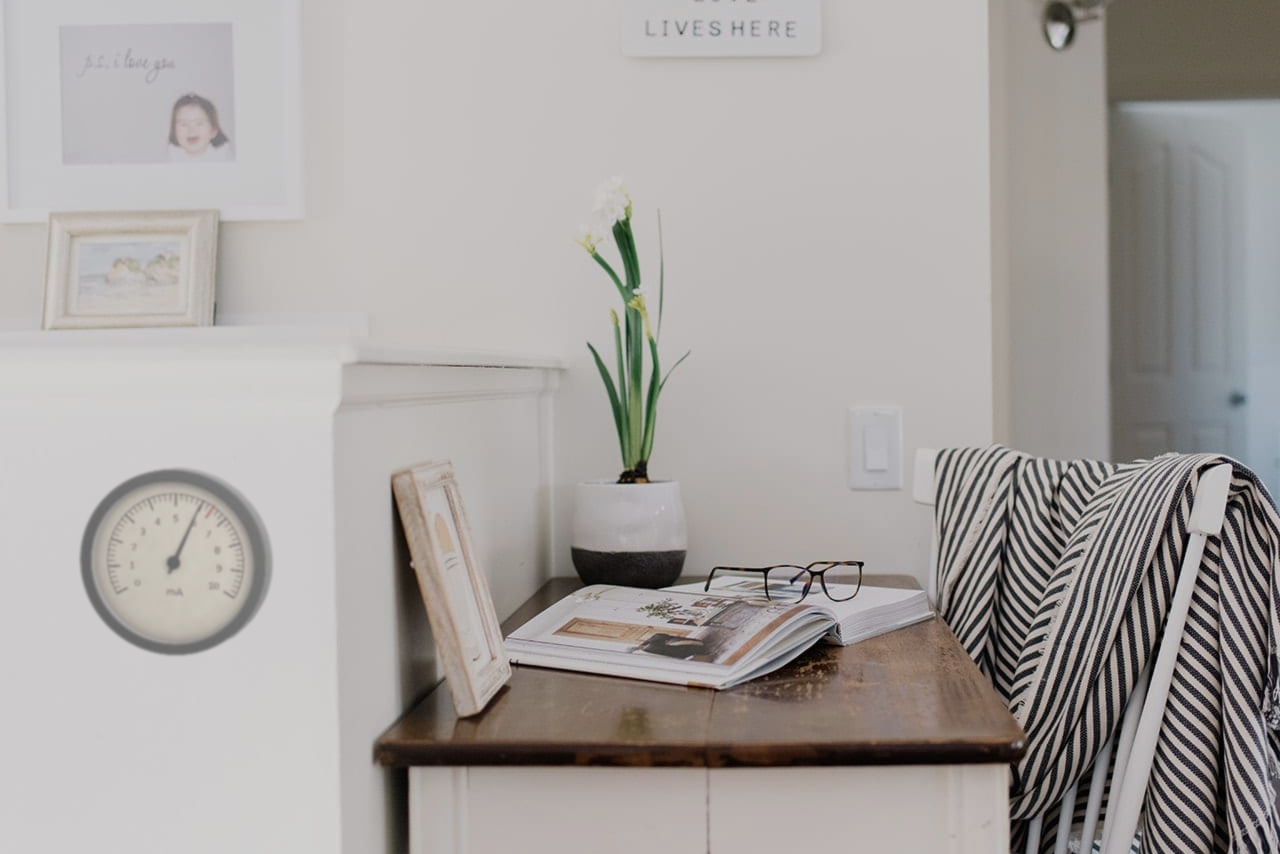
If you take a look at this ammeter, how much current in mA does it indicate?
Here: 6 mA
